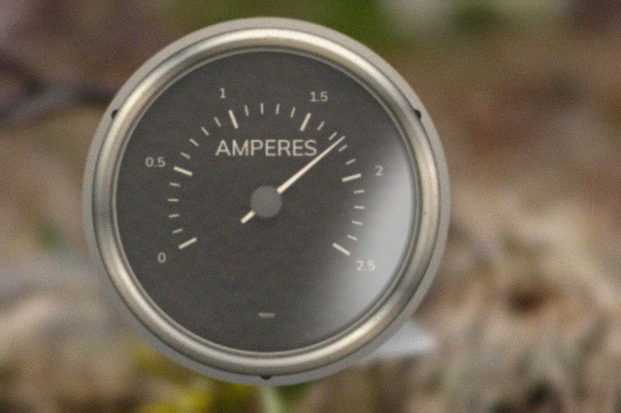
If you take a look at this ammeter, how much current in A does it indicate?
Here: 1.75 A
